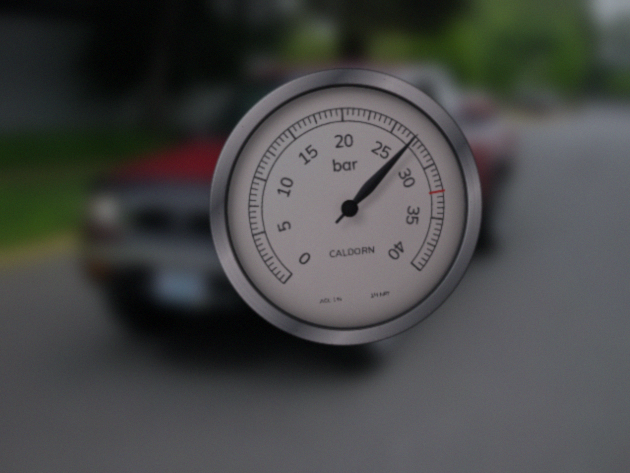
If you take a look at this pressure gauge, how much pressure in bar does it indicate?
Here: 27 bar
